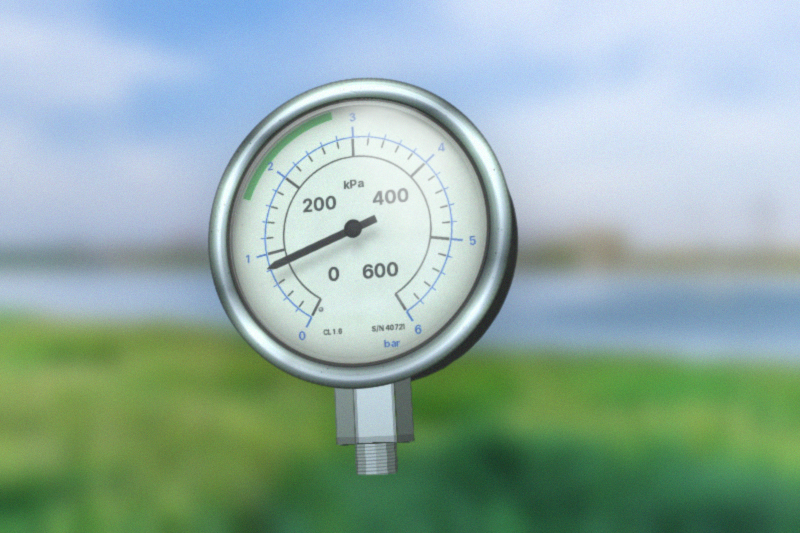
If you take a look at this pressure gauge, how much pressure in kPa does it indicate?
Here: 80 kPa
